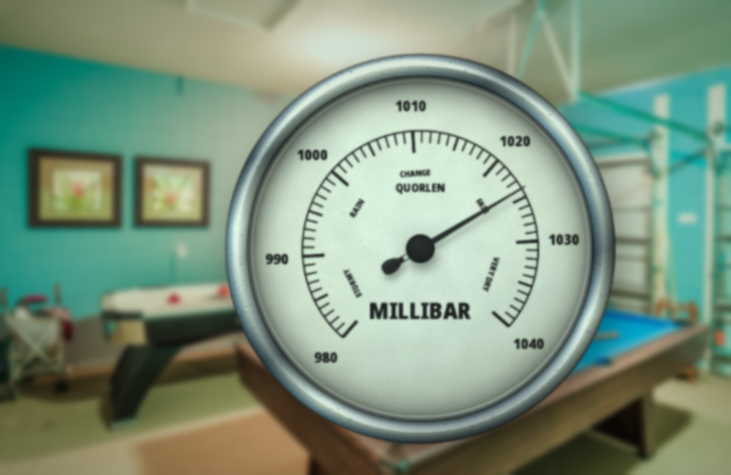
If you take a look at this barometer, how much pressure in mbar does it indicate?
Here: 1024 mbar
